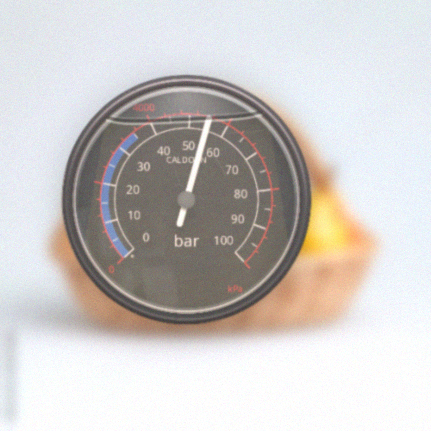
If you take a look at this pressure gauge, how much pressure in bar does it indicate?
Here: 55 bar
